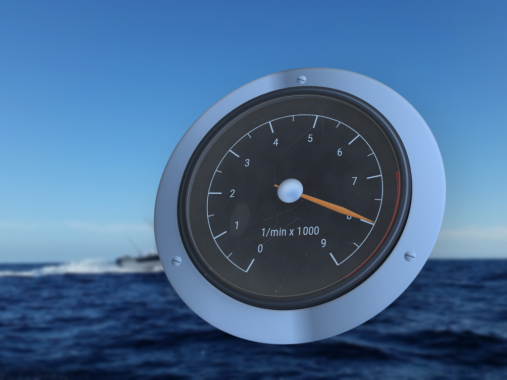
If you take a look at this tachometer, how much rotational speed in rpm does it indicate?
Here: 8000 rpm
